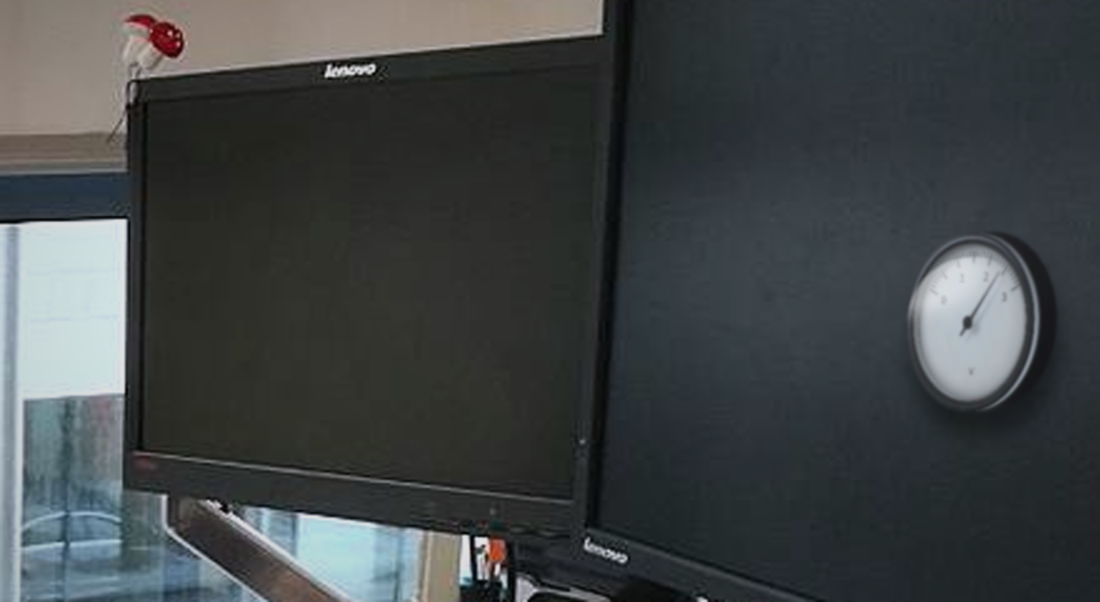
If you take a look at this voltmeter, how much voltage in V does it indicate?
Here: 2.5 V
